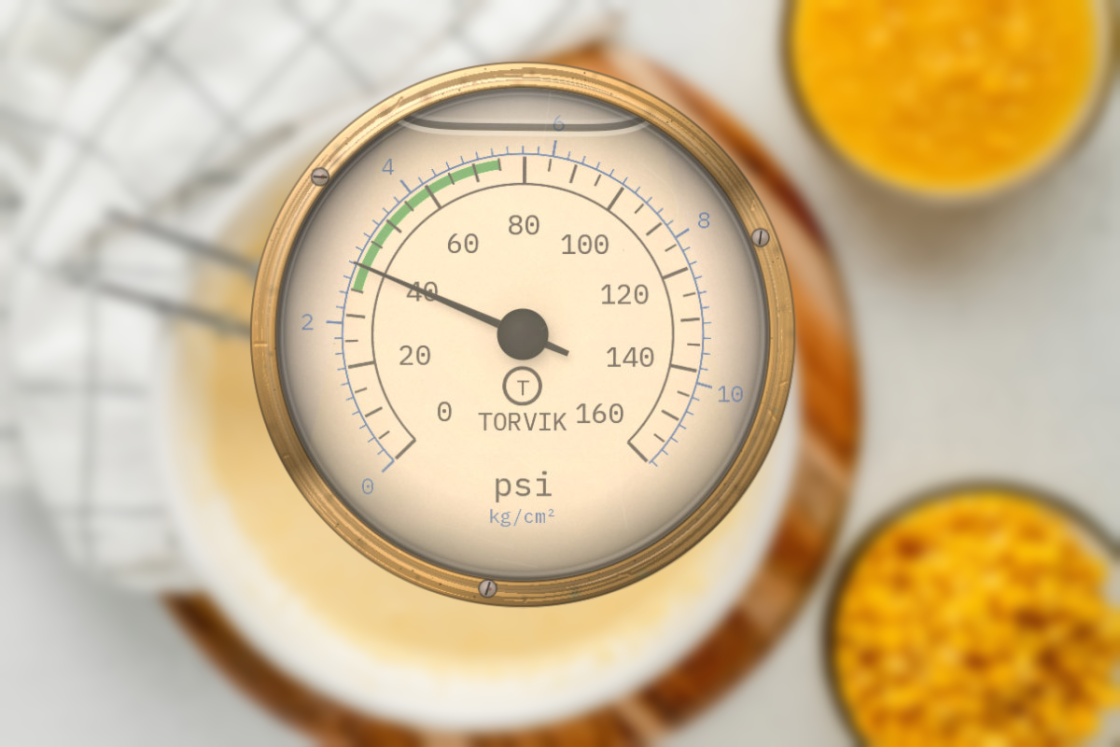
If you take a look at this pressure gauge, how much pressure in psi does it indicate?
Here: 40 psi
